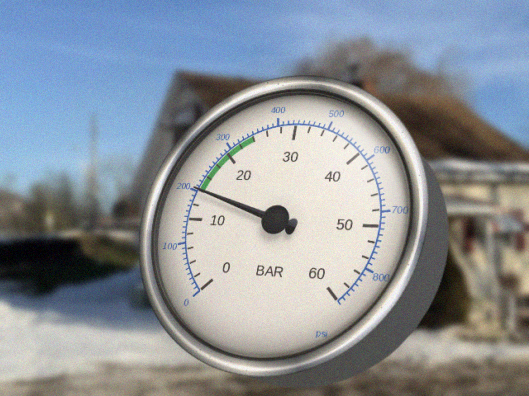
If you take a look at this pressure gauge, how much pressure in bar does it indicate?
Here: 14 bar
